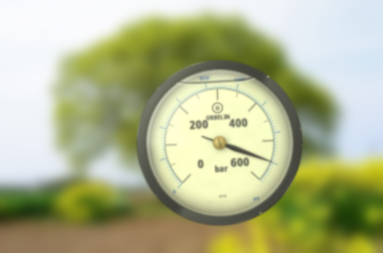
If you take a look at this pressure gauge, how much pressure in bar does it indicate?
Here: 550 bar
